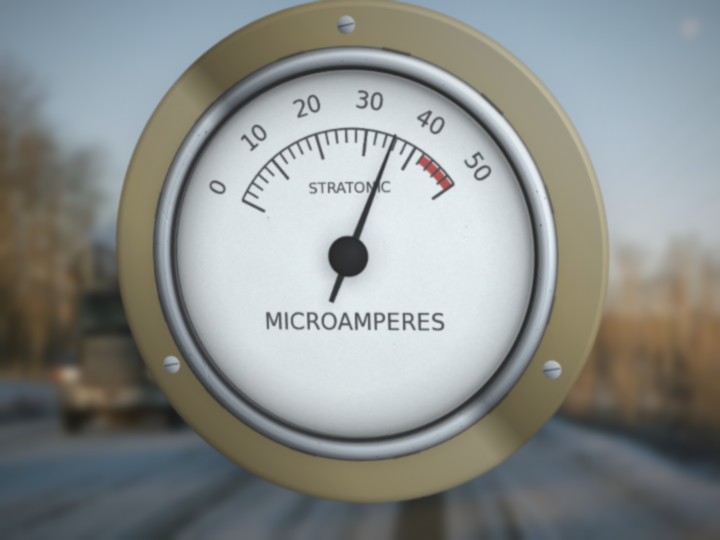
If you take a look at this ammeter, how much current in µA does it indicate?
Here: 36 µA
